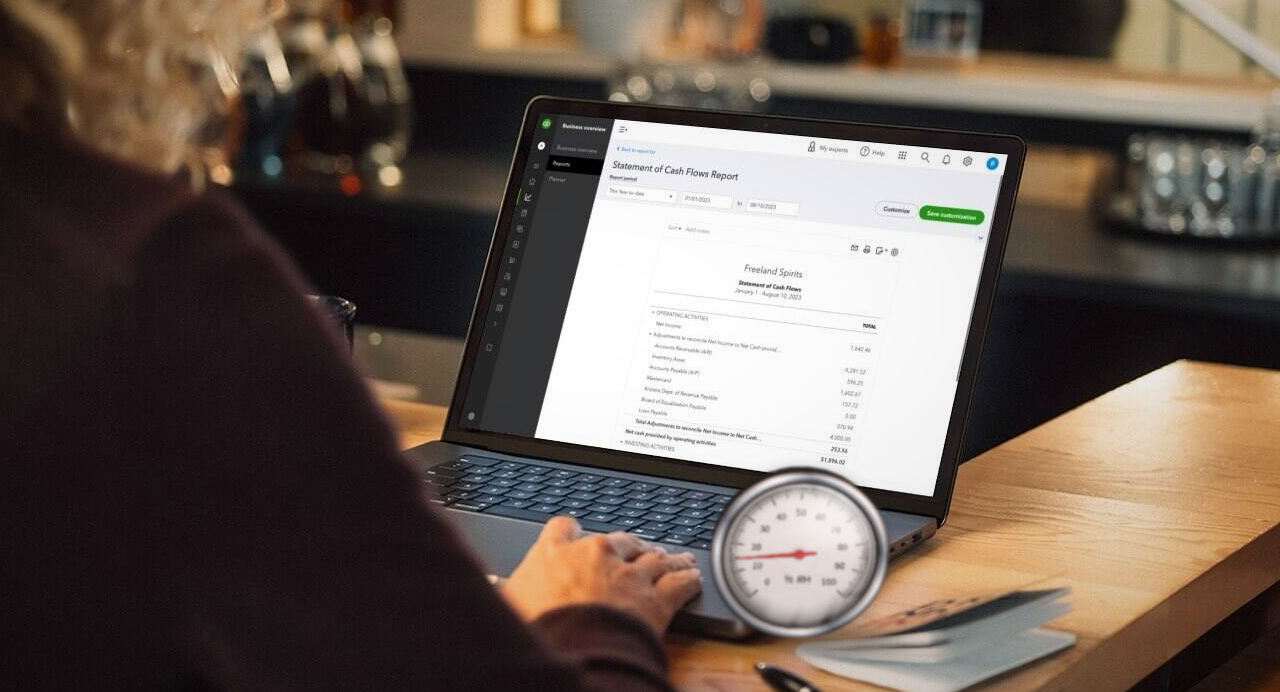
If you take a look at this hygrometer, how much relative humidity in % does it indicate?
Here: 15 %
